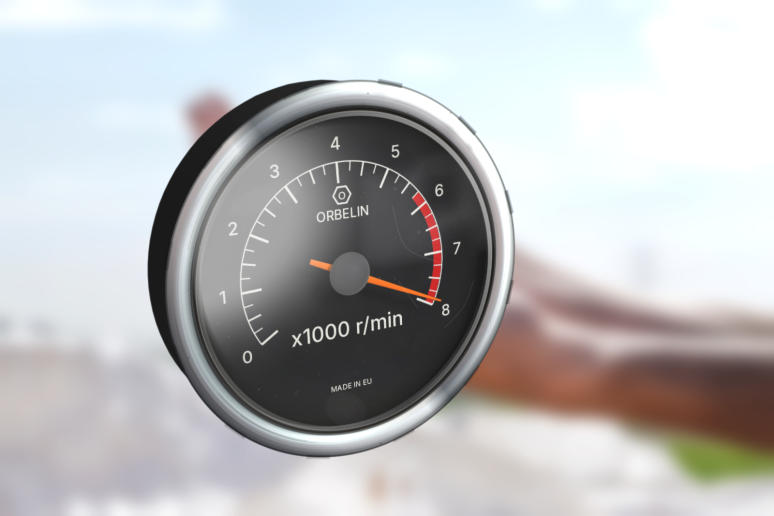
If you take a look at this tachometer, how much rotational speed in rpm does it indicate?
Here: 7875 rpm
